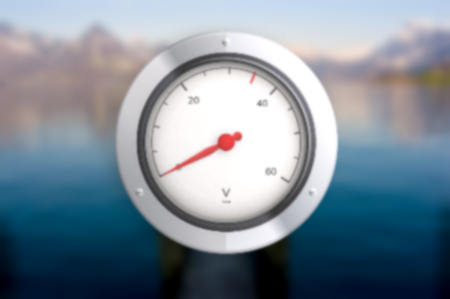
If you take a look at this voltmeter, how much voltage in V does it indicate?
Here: 0 V
